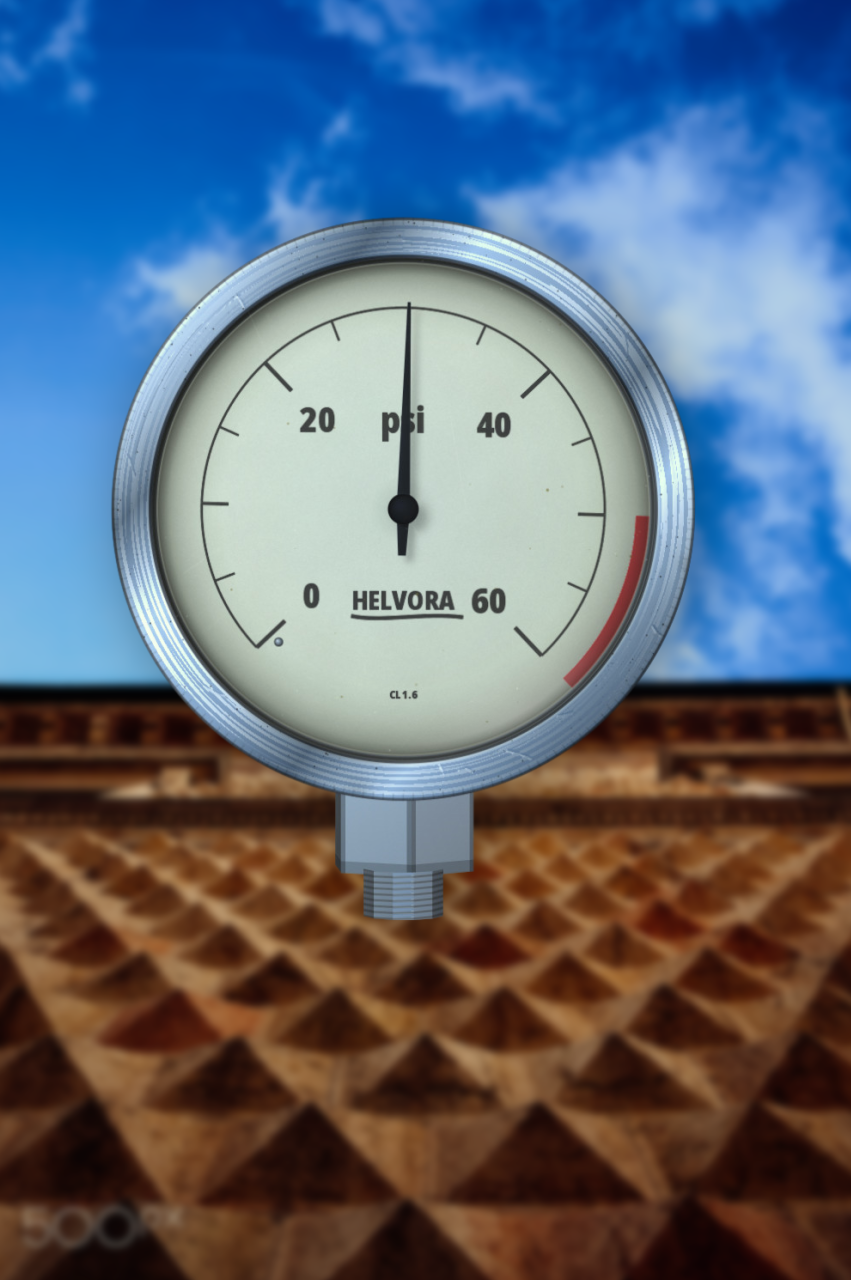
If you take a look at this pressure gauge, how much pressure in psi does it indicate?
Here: 30 psi
